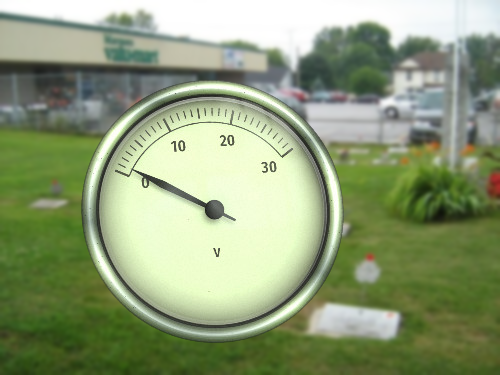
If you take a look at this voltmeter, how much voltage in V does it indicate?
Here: 1 V
